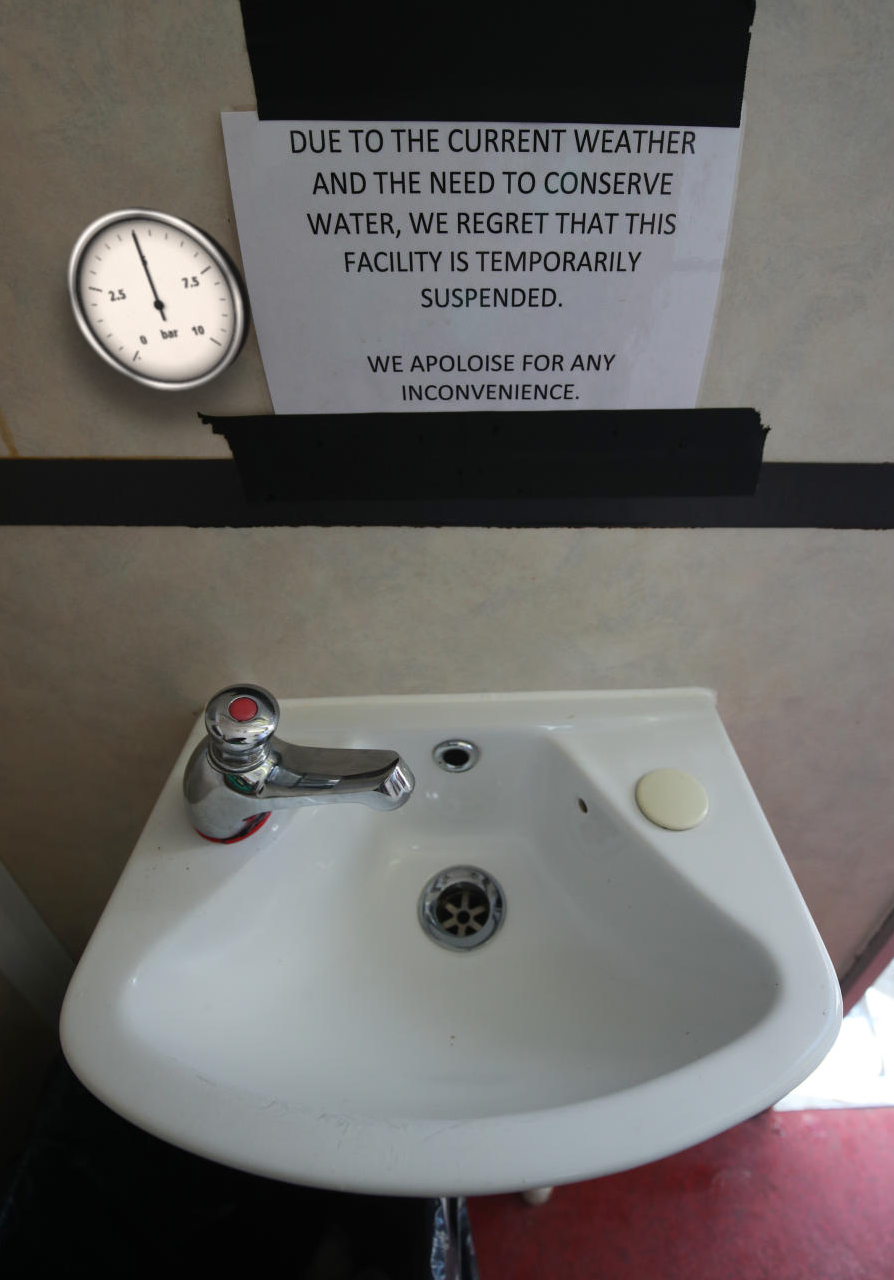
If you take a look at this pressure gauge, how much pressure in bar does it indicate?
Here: 5 bar
